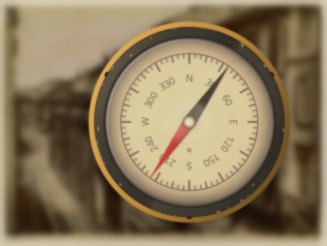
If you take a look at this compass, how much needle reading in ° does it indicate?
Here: 215 °
